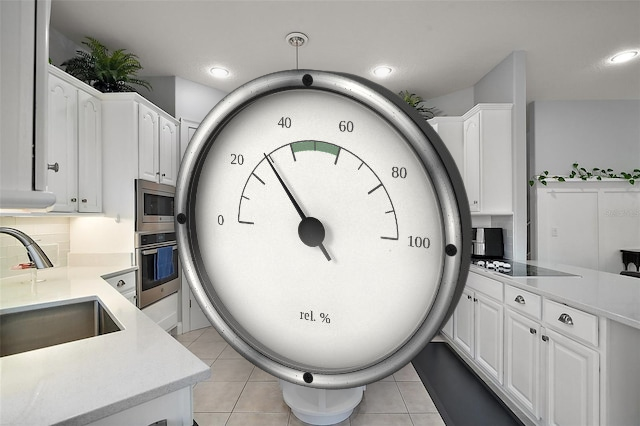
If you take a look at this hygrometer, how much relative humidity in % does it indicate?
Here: 30 %
